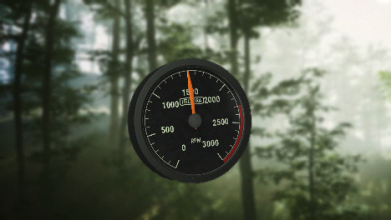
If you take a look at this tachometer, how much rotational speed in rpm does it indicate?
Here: 1500 rpm
